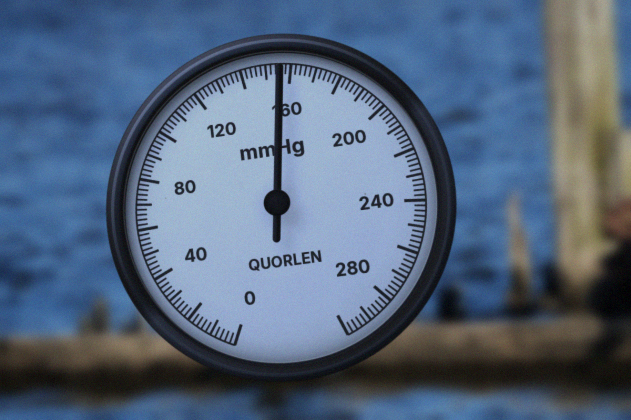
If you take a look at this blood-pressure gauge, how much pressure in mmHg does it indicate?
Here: 156 mmHg
